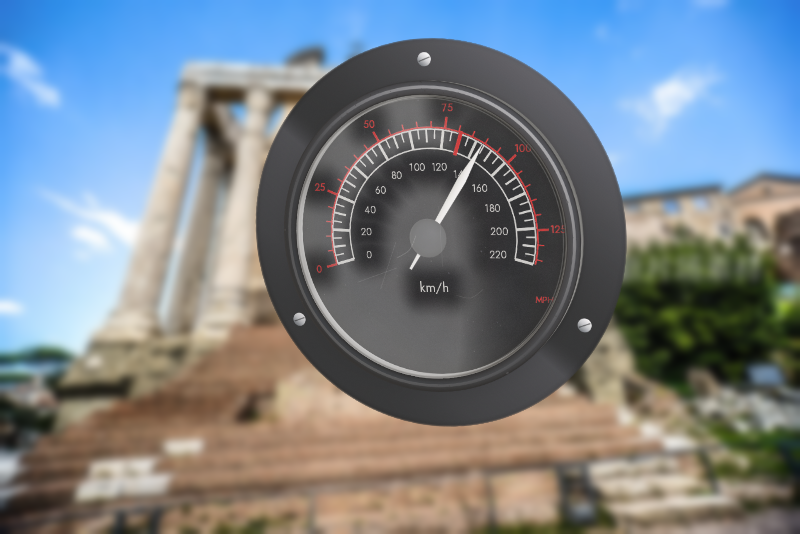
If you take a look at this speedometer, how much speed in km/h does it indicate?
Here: 145 km/h
